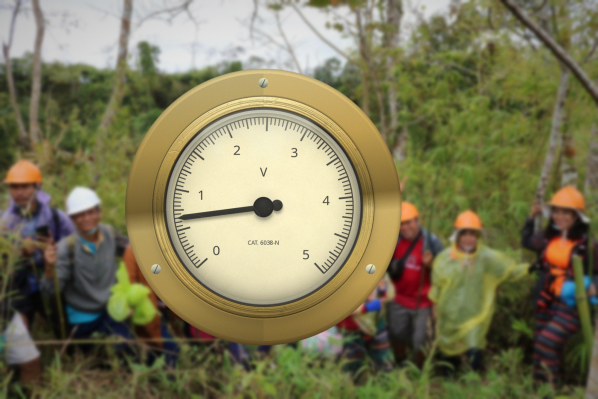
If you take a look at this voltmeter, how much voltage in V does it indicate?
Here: 0.65 V
